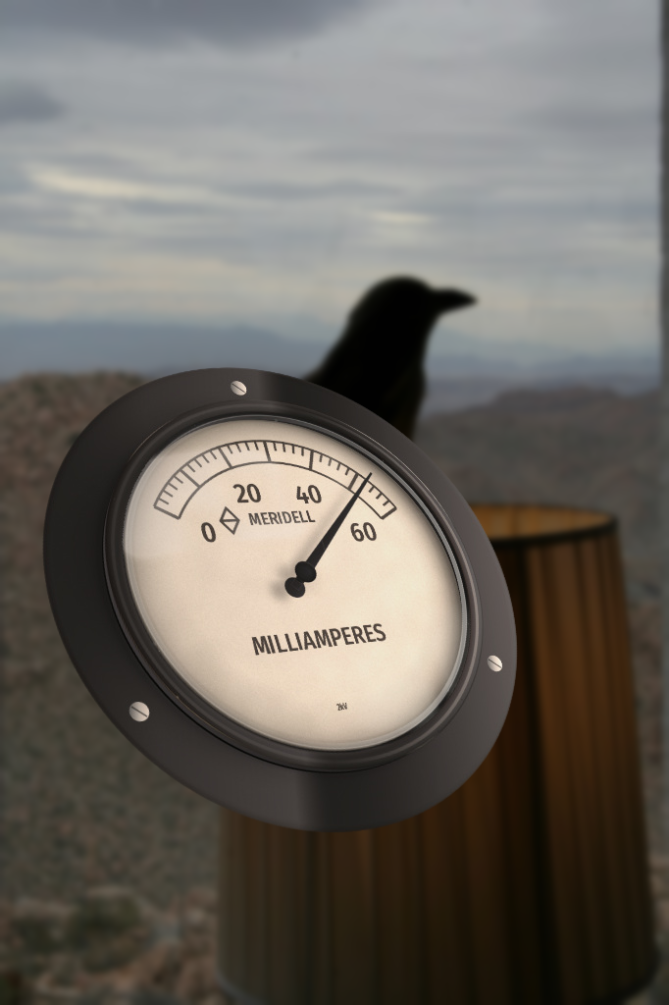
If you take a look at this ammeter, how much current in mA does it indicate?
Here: 52 mA
